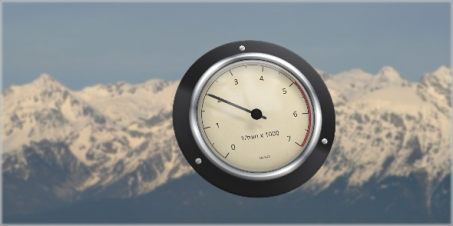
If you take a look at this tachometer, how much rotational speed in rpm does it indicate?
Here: 2000 rpm
